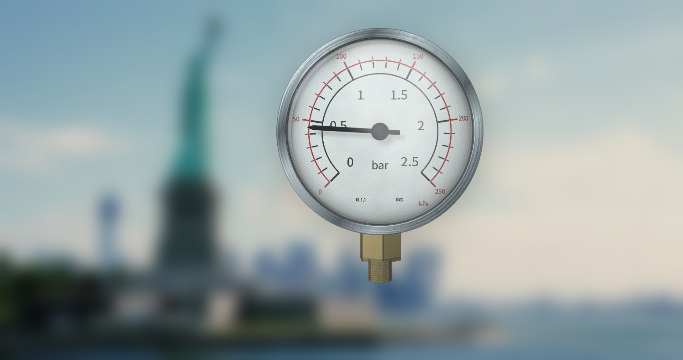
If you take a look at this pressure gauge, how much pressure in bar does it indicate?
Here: 0.45 bar
